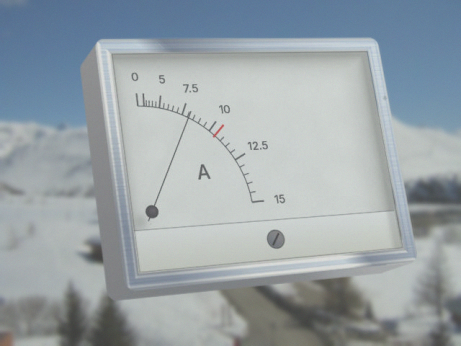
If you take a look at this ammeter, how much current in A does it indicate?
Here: 8 A
